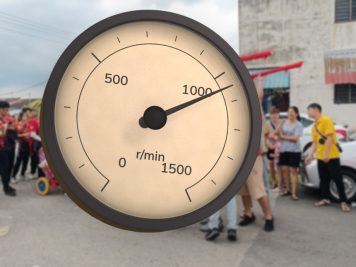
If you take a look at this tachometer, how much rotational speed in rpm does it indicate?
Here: 1050 rpm
